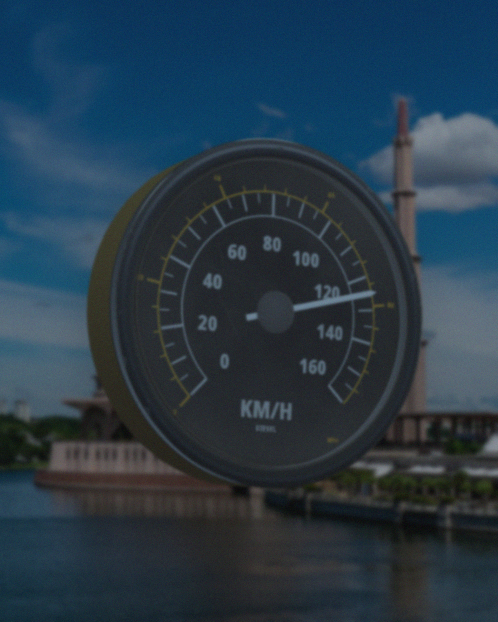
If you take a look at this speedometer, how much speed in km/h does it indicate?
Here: 125 km/h
